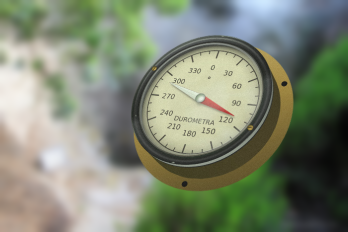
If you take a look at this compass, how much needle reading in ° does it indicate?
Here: 110 °
